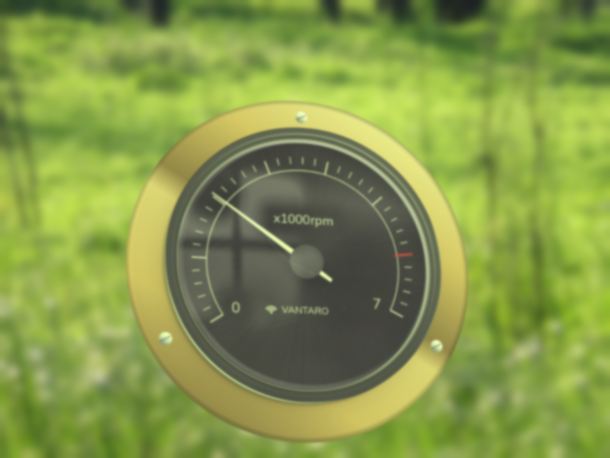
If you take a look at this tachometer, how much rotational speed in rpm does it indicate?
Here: 2000 rpm
